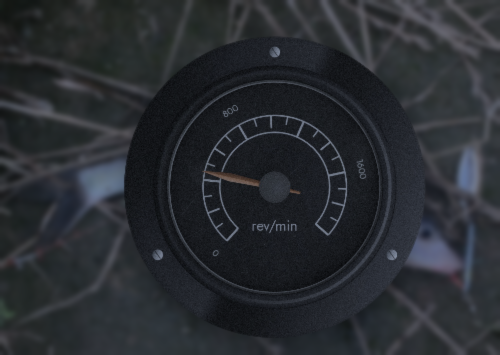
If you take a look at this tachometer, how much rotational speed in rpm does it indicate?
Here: 450 rpm
